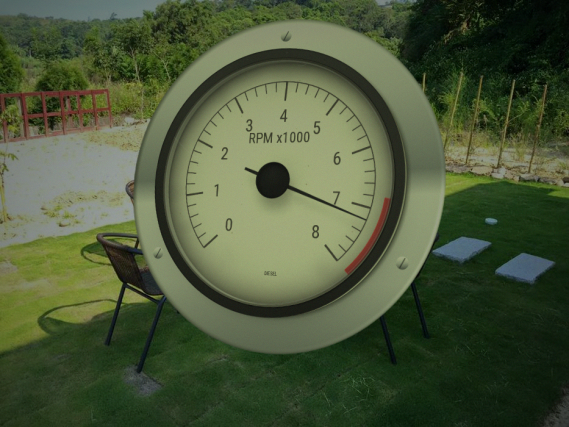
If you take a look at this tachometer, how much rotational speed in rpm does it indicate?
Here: 7200 rpm
